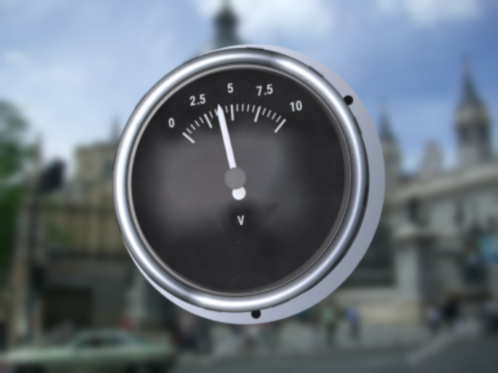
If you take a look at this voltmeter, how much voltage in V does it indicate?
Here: 4 V
